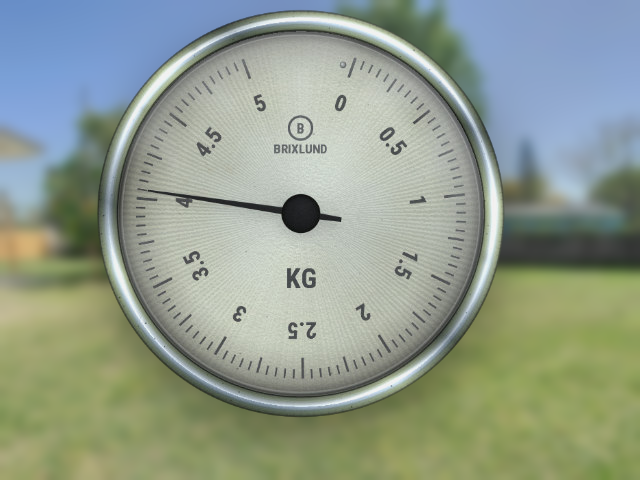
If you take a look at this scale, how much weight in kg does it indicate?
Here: 4.05 kg
